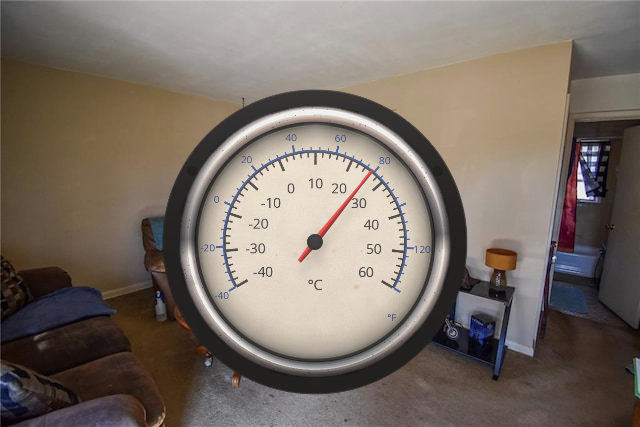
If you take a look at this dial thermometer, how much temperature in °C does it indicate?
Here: 26 °C
